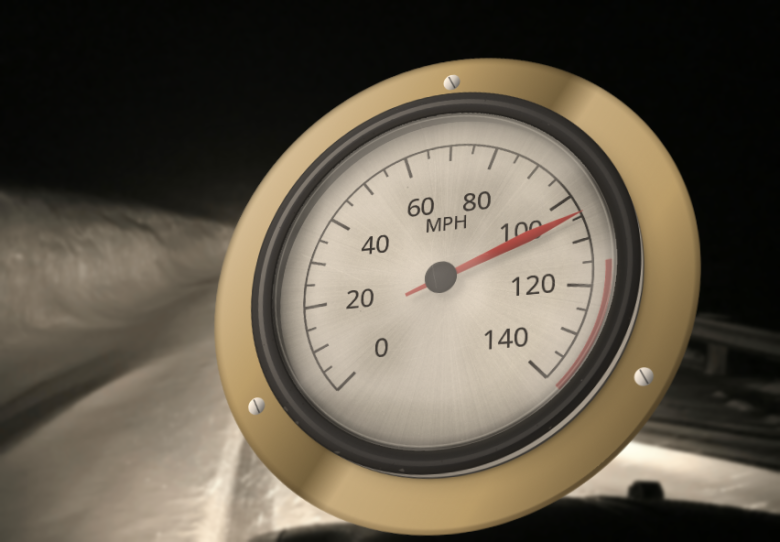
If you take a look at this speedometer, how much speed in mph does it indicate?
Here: 105 mph
